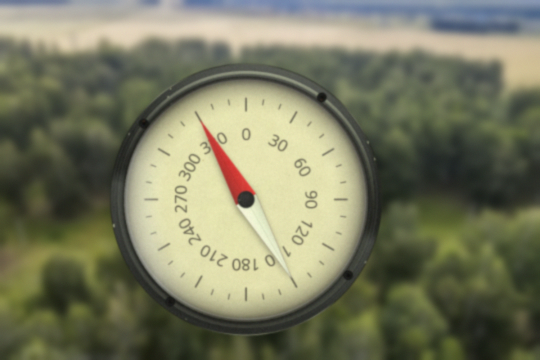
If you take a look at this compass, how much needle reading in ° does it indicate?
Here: 330 °
